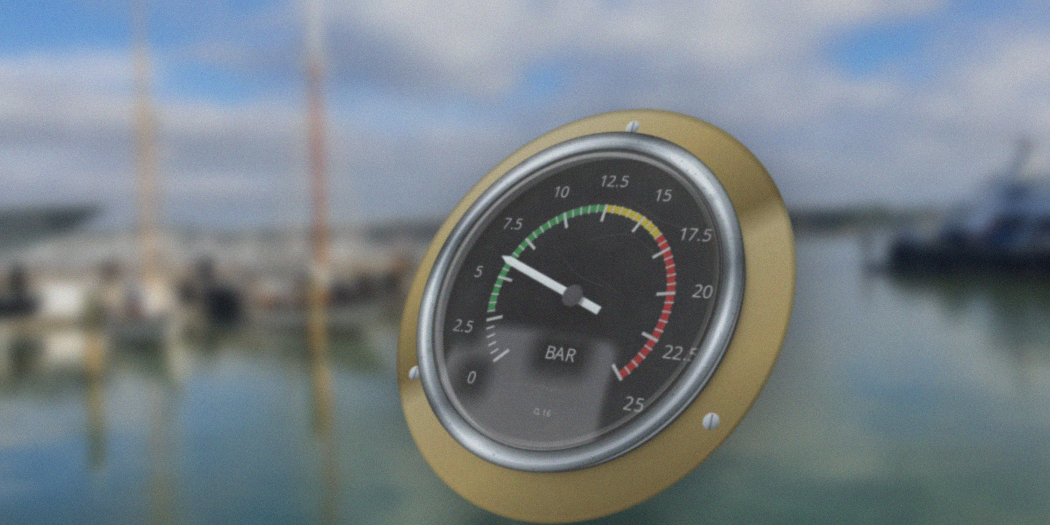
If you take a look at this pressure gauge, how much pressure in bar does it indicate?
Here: 6 bar
